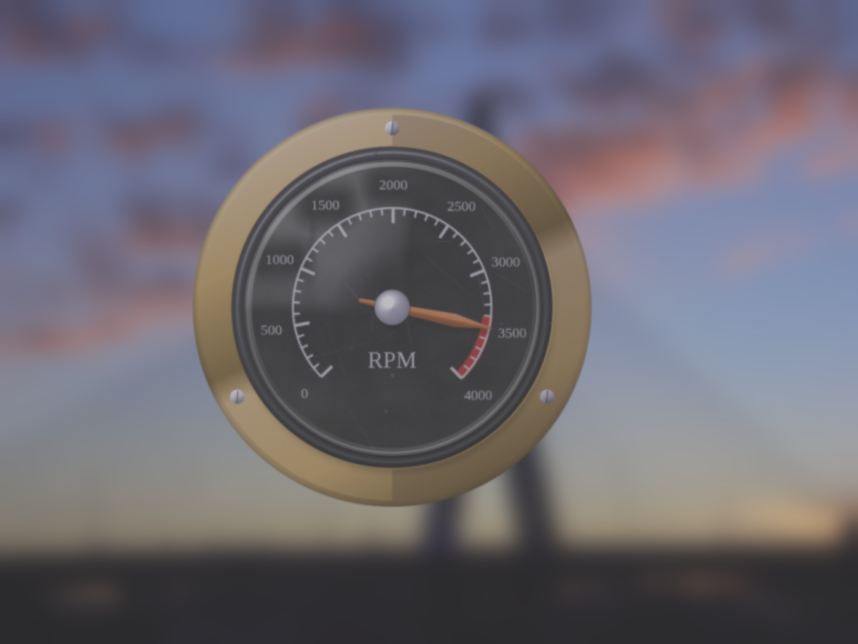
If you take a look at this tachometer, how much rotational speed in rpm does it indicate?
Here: 3500 rpm
